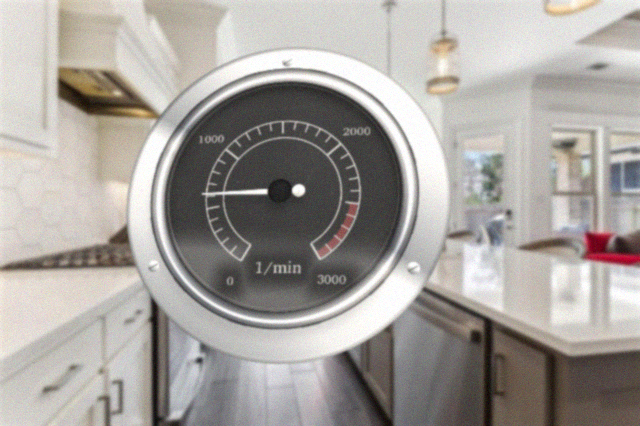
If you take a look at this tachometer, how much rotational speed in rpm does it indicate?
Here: 600 rpm
